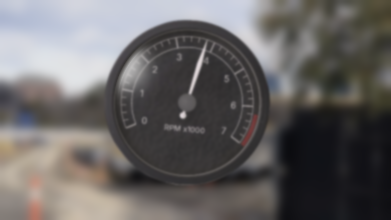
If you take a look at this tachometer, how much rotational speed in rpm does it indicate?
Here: 3800 rpm
